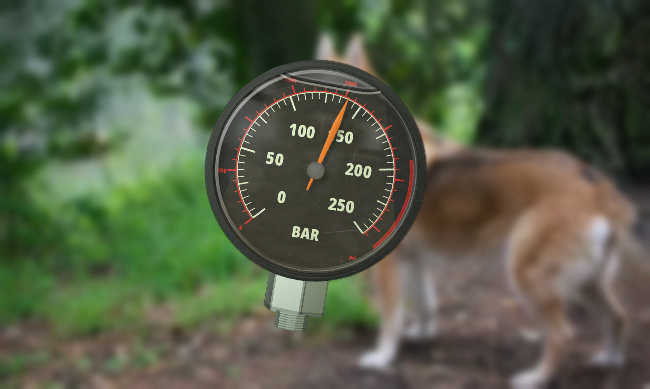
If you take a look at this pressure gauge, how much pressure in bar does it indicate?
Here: 140 bar
